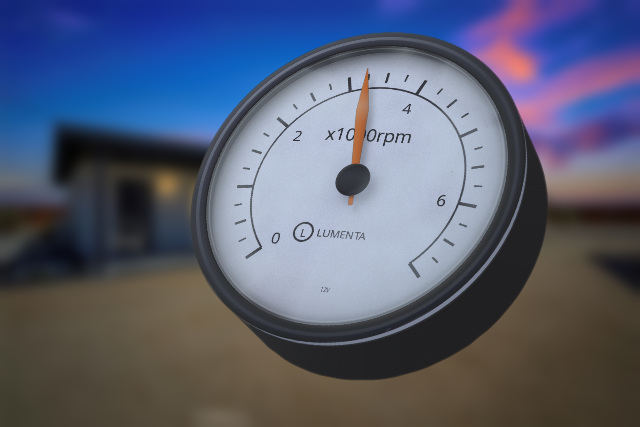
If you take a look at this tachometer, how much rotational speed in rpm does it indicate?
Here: 3250 rpm
